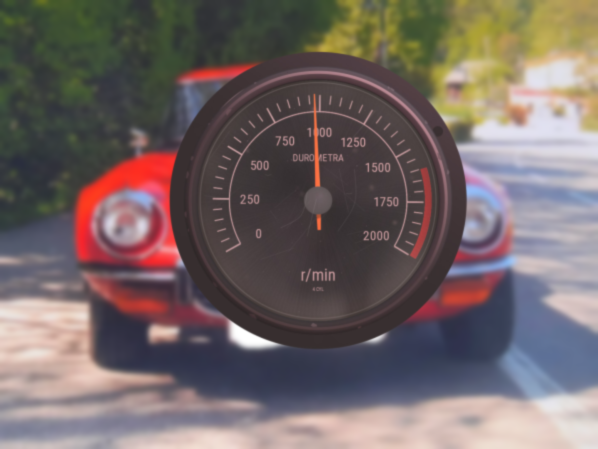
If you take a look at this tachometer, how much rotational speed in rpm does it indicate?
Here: 975 rpm
